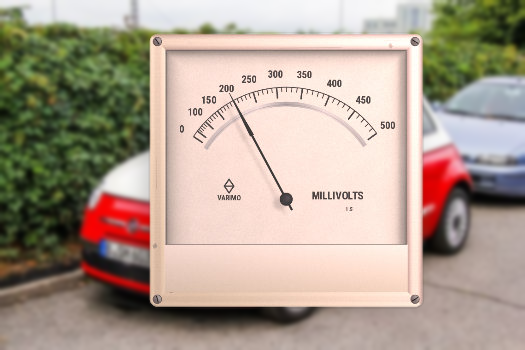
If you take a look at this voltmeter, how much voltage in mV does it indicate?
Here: 200 mV
